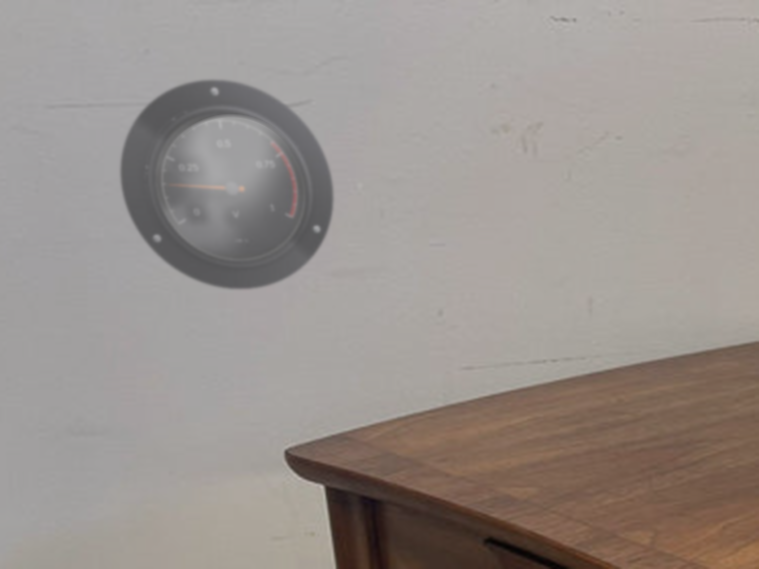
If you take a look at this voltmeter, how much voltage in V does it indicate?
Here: 0.15 V
